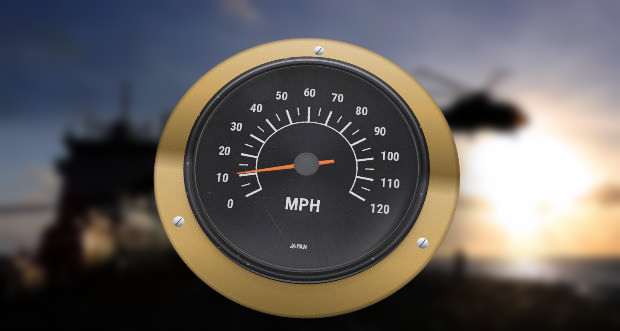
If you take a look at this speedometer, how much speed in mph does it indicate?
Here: 10 mph
